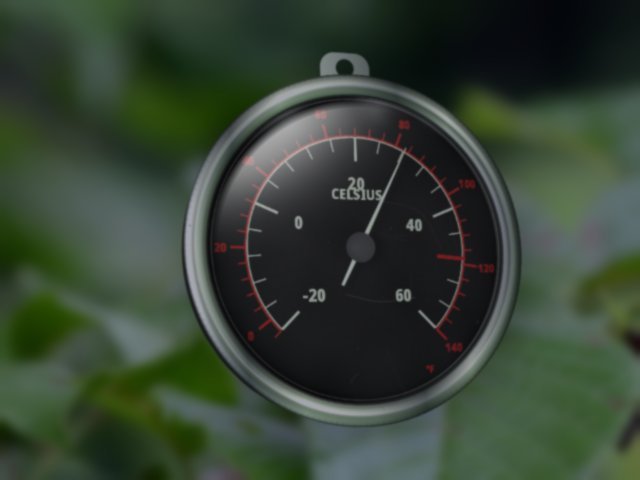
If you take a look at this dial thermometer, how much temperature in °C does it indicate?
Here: 28 °C
